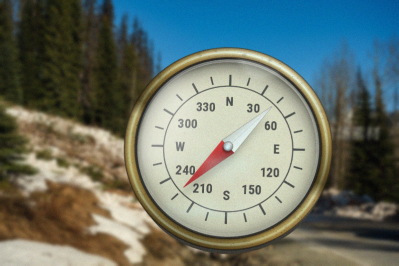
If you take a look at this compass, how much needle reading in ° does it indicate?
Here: 225 °
